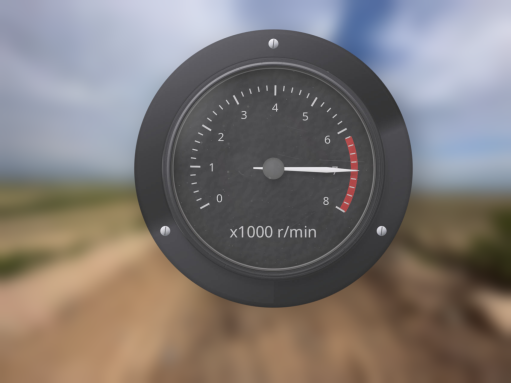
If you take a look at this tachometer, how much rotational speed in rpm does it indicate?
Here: 7000 rpm
